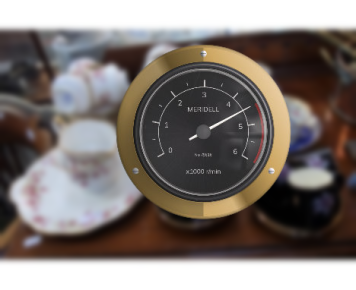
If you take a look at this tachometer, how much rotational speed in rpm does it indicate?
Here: 4500 rpm
